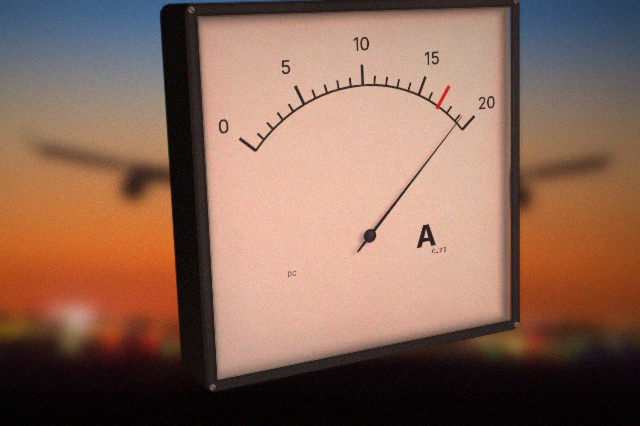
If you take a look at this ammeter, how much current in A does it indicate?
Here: 19 A
